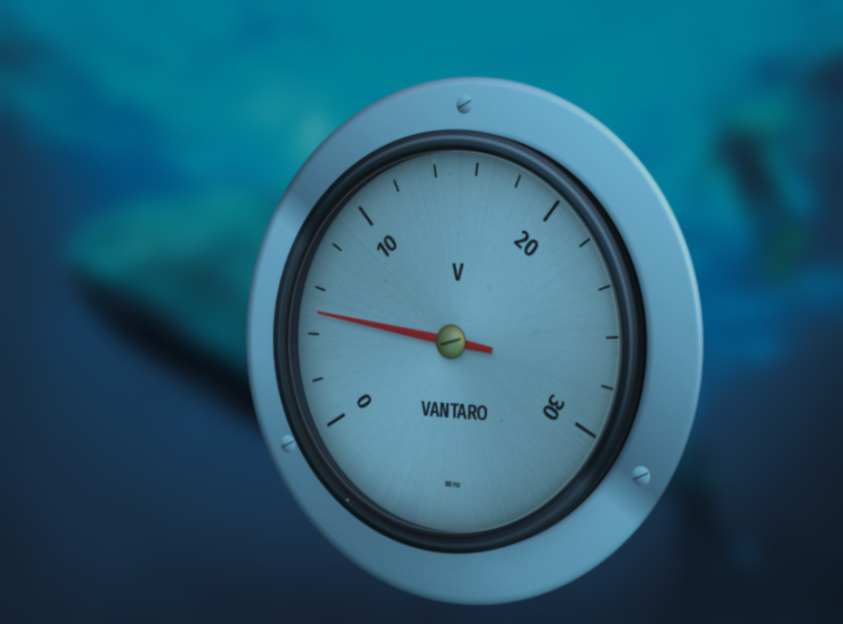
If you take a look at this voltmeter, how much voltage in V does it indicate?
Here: 5 V
